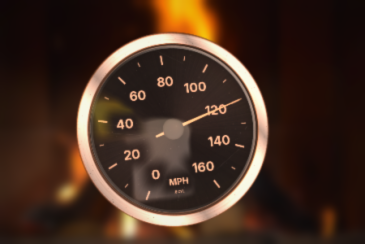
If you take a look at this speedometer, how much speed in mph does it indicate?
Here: 120 mph
